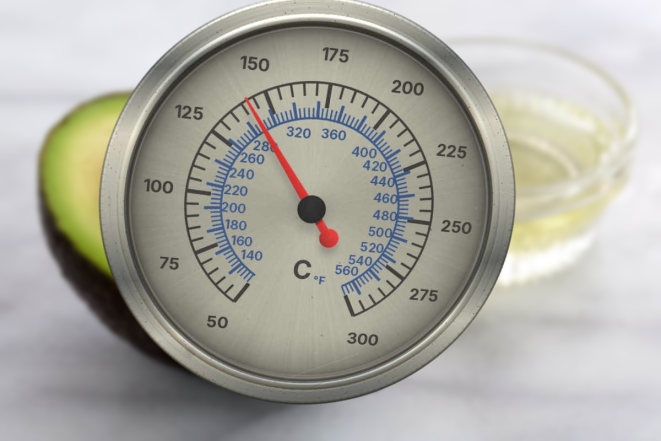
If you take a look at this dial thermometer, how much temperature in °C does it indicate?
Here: 142.5 °C
